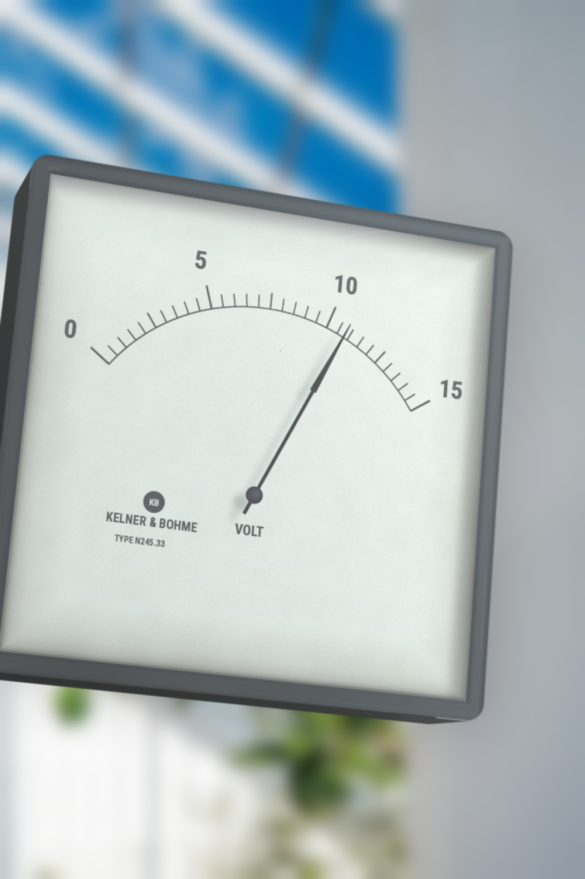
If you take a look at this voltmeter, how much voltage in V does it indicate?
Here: 10.75 V
